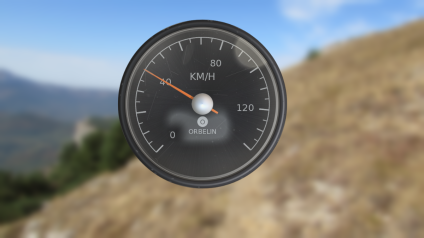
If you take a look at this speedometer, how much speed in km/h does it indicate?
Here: 40 km/h
